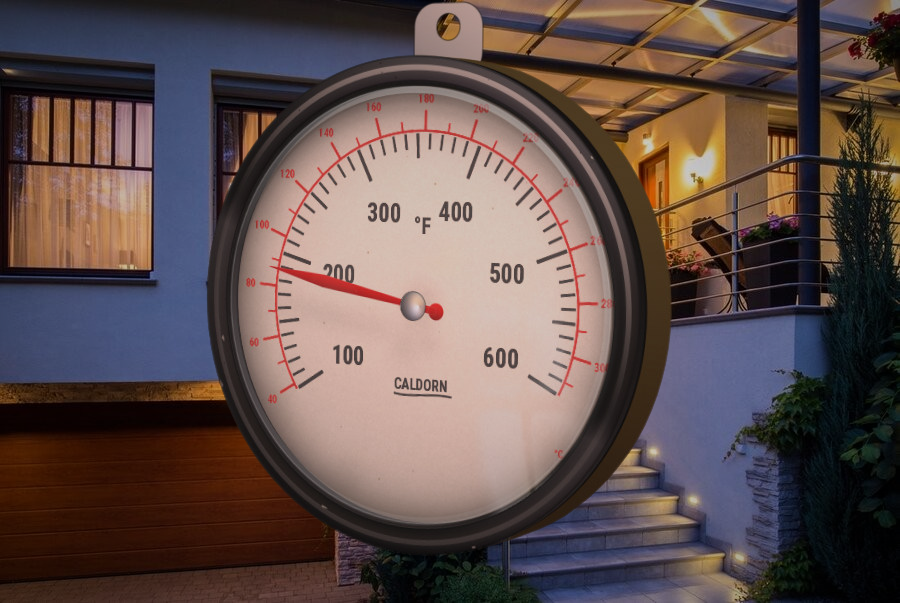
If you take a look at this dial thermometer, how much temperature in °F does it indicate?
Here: 190 °F
